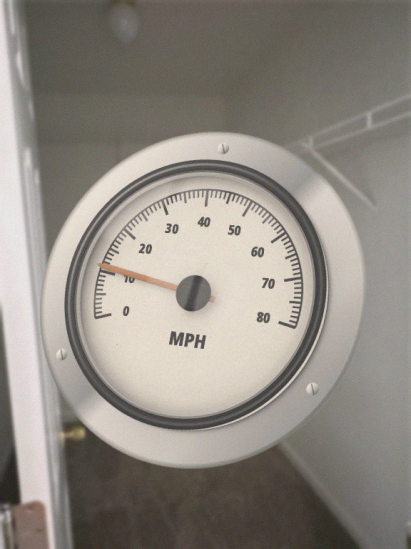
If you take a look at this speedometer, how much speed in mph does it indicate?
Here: 11 mph
